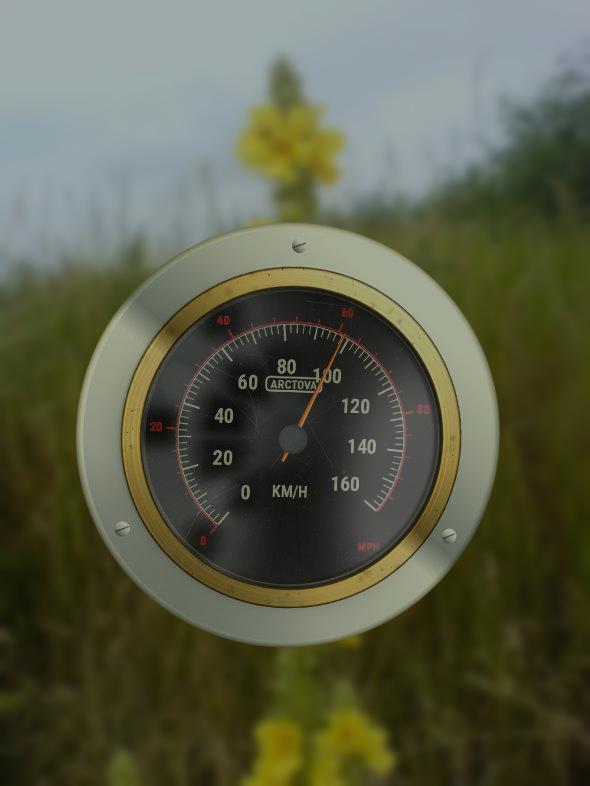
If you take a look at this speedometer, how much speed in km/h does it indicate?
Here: 98 km/h
